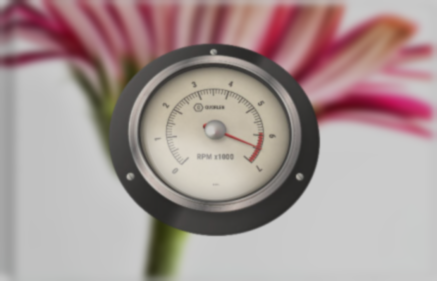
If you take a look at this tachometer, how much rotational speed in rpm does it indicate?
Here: 6500 rpm
